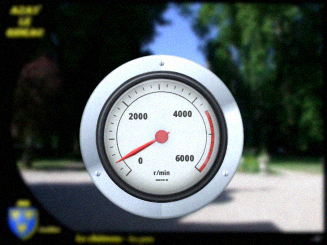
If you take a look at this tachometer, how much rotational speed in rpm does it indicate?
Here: 400 rpm
